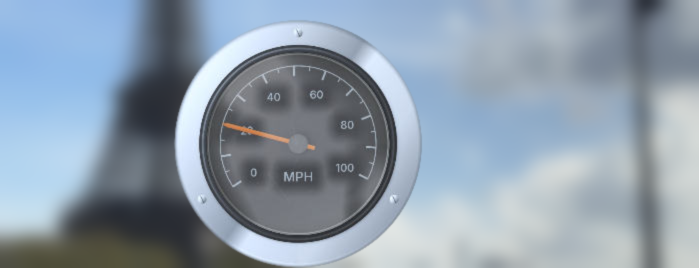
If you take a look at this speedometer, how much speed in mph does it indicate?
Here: 20 mph
